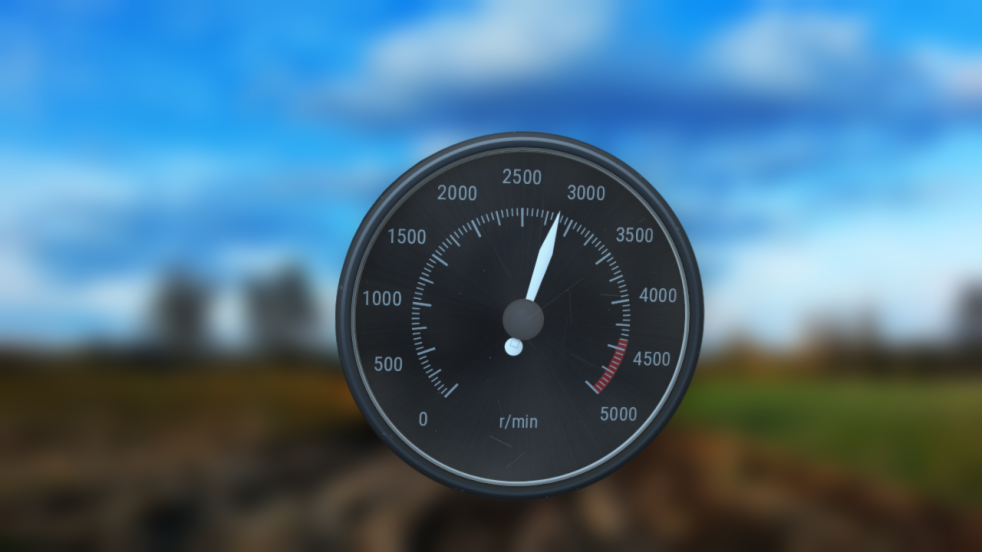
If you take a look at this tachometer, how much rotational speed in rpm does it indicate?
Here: 2850 rpm
